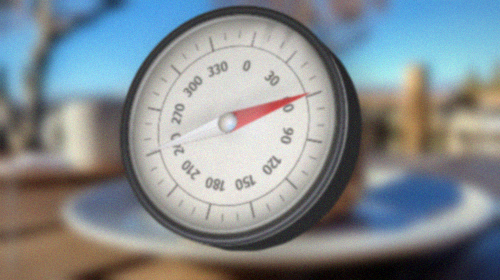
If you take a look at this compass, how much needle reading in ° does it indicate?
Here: 60 °
